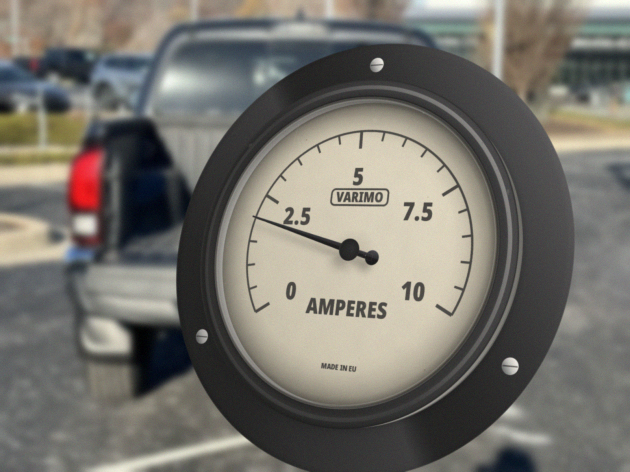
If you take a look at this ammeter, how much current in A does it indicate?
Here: 2 A
